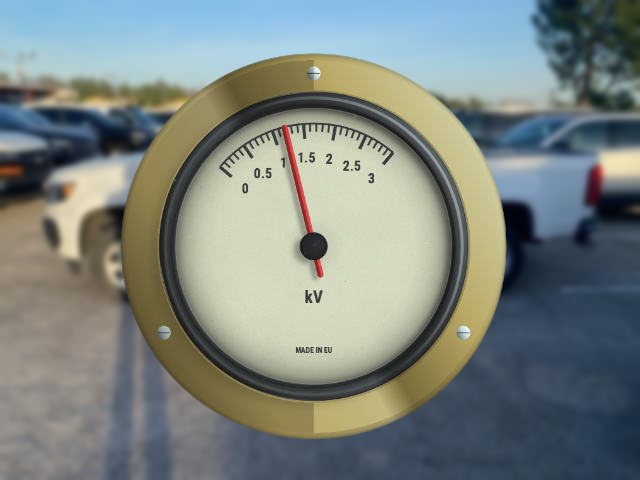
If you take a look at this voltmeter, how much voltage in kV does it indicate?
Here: 1.2 kV
